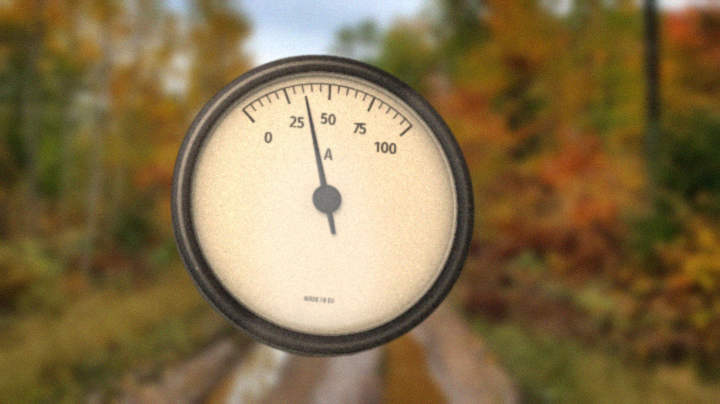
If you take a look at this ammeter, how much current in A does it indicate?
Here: 35 A
